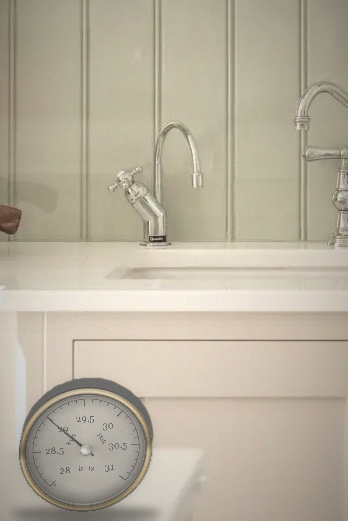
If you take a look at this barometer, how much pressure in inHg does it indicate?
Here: 29 inHg
